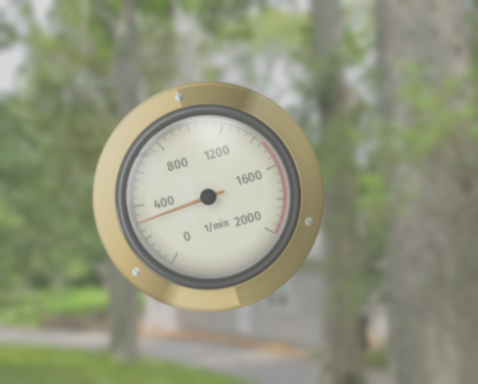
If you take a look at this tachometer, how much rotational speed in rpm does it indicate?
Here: 300 rpm
